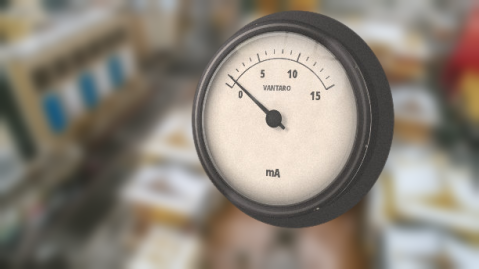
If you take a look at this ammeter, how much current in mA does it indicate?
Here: 1 mA
